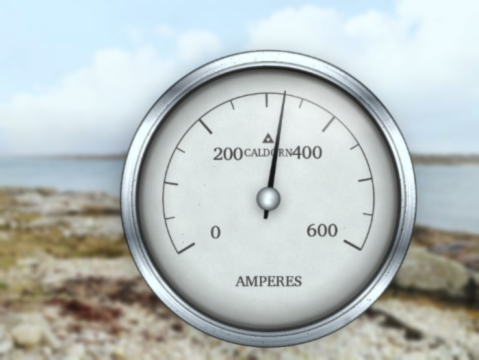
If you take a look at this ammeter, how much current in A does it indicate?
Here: 325 A
